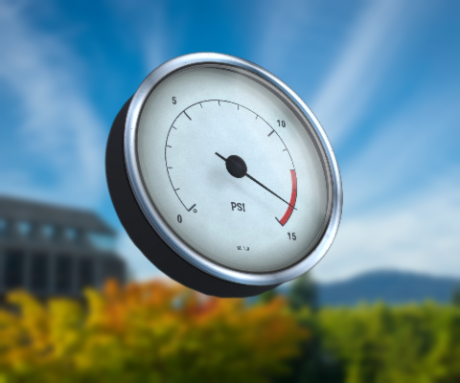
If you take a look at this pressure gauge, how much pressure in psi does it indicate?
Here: 14 psi
